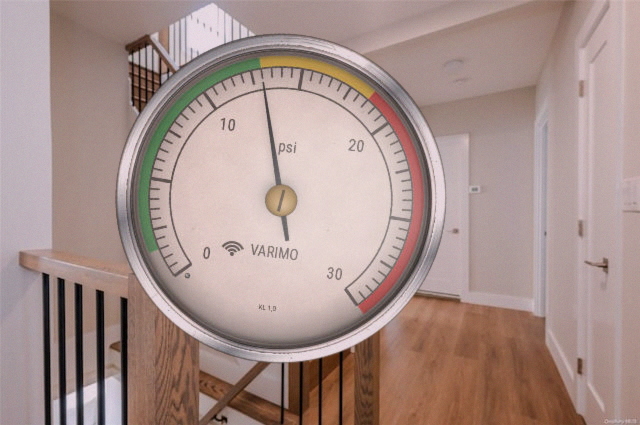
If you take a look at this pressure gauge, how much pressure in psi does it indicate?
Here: 13 psi
